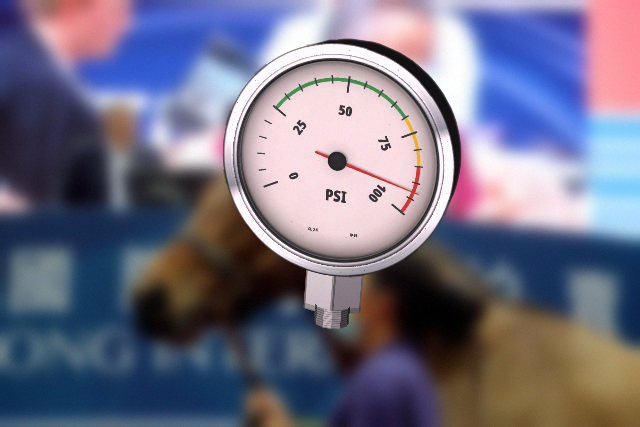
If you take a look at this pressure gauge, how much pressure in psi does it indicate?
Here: 92.5 psi
